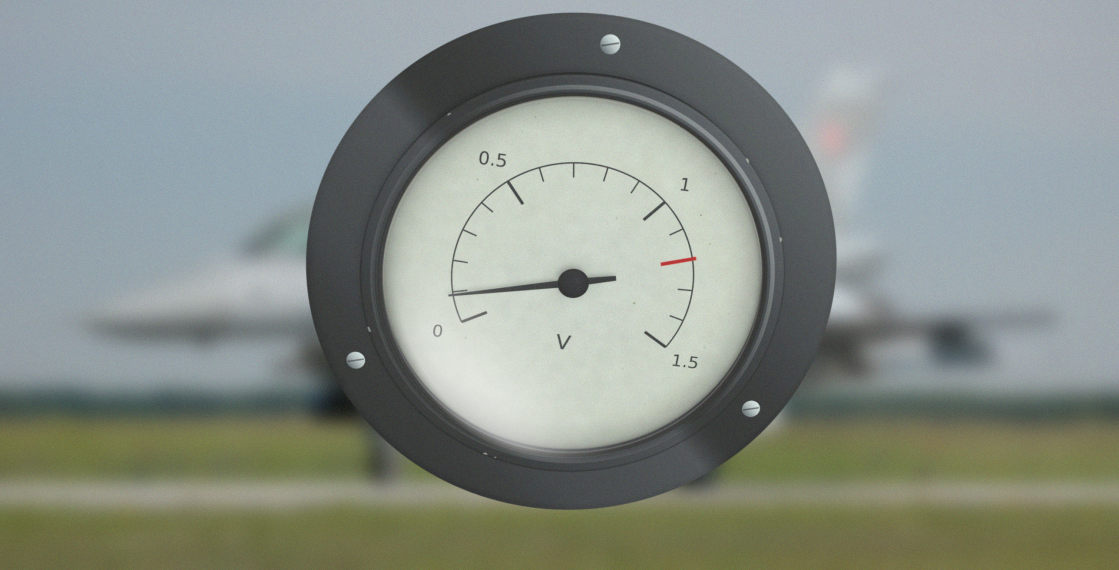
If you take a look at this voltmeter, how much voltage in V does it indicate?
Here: 0.1 V
